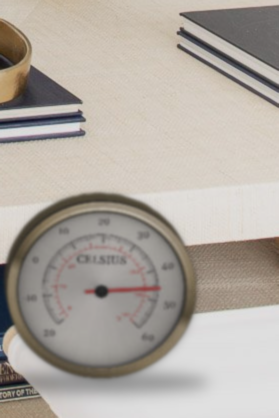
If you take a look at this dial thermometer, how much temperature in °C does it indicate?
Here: 45 °C
